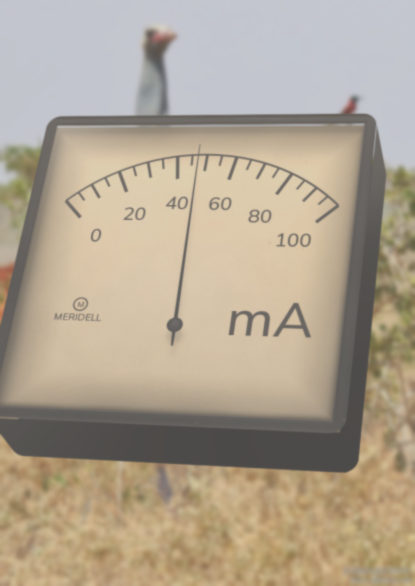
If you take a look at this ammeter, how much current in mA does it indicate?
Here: 47.5 mA
